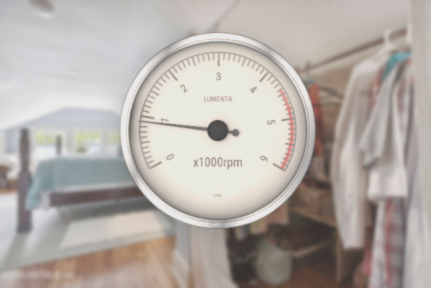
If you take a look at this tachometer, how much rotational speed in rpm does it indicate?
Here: 900 rpm
